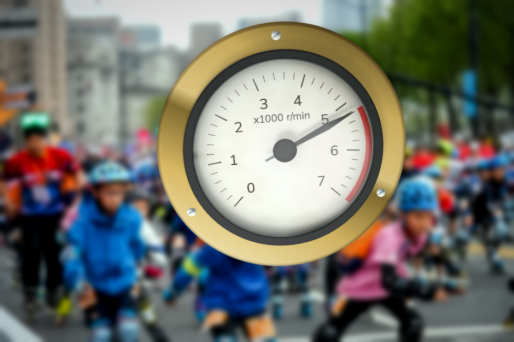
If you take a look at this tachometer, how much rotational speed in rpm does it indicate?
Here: 5200 rpm
